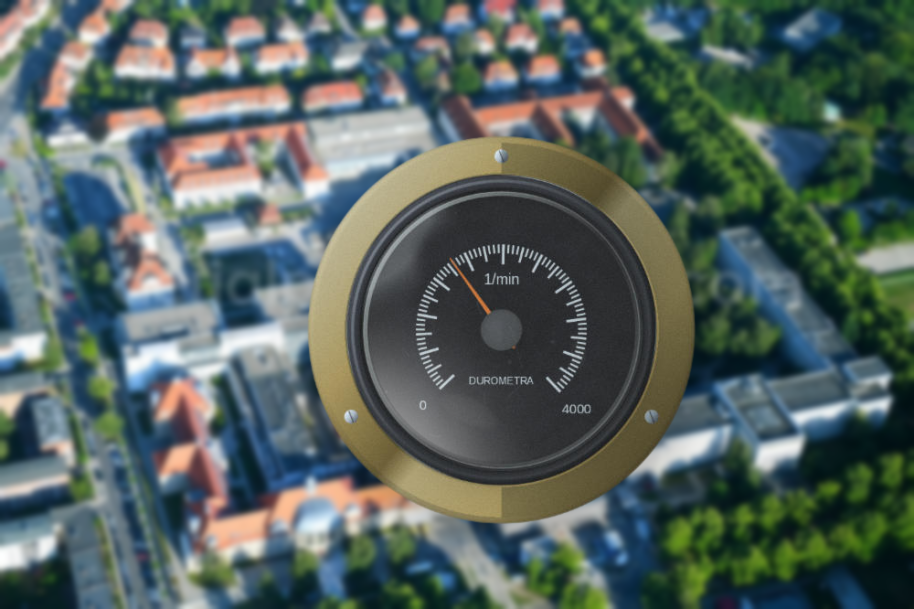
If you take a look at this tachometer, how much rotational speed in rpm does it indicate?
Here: 1450 rpm
